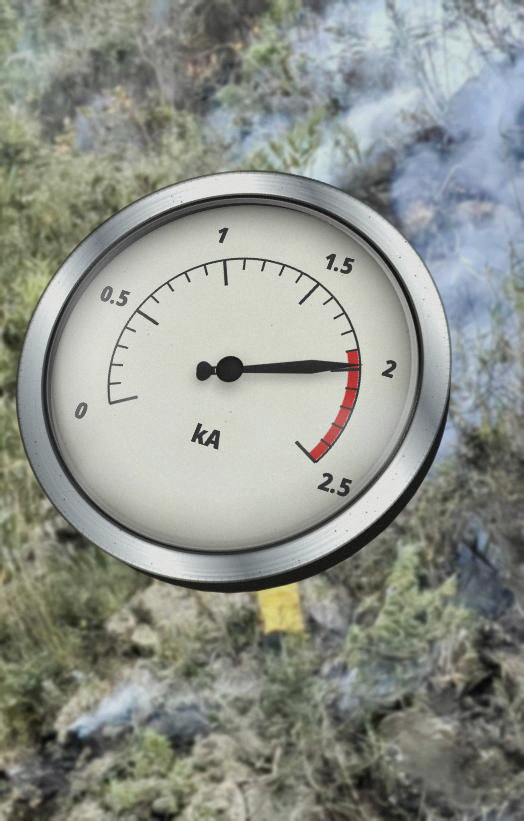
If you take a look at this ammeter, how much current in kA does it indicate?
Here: 2 kA
